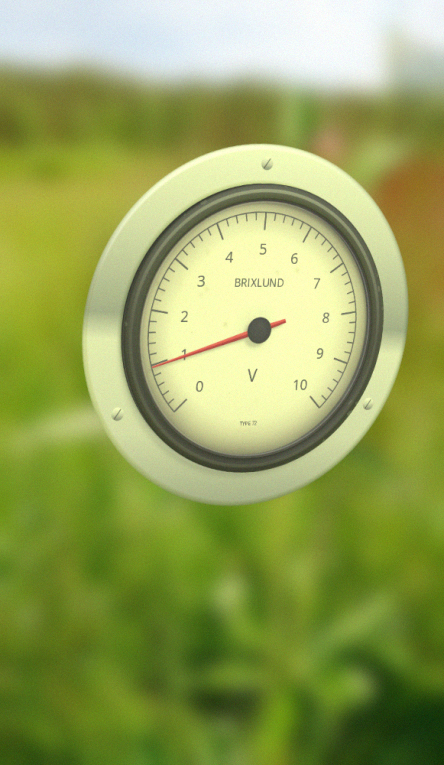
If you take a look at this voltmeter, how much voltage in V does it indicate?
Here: 1 V
